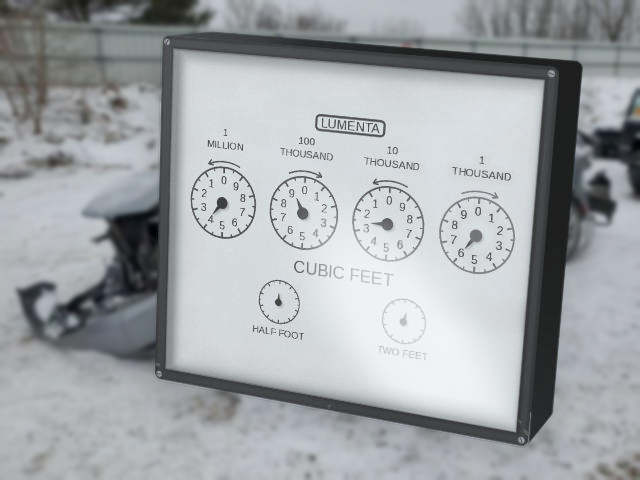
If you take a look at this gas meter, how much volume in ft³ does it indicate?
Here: 392600 ft³
